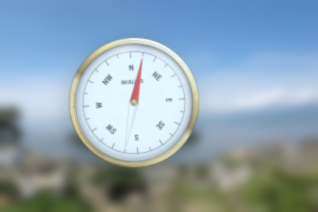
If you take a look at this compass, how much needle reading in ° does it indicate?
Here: 15 °
